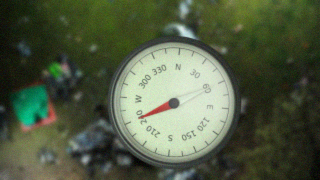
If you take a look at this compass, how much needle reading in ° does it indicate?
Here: 240 °
